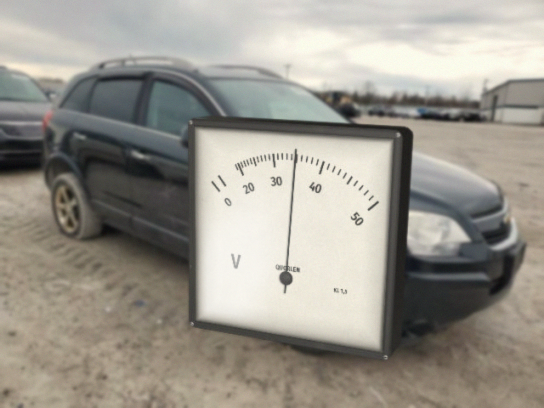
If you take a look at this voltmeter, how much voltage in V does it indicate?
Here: 35 V
